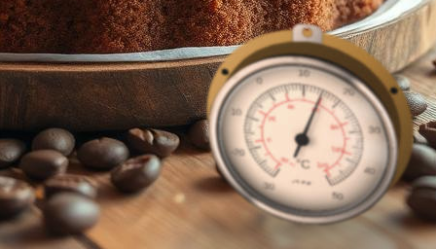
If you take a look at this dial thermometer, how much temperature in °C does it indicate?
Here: 15 °C
